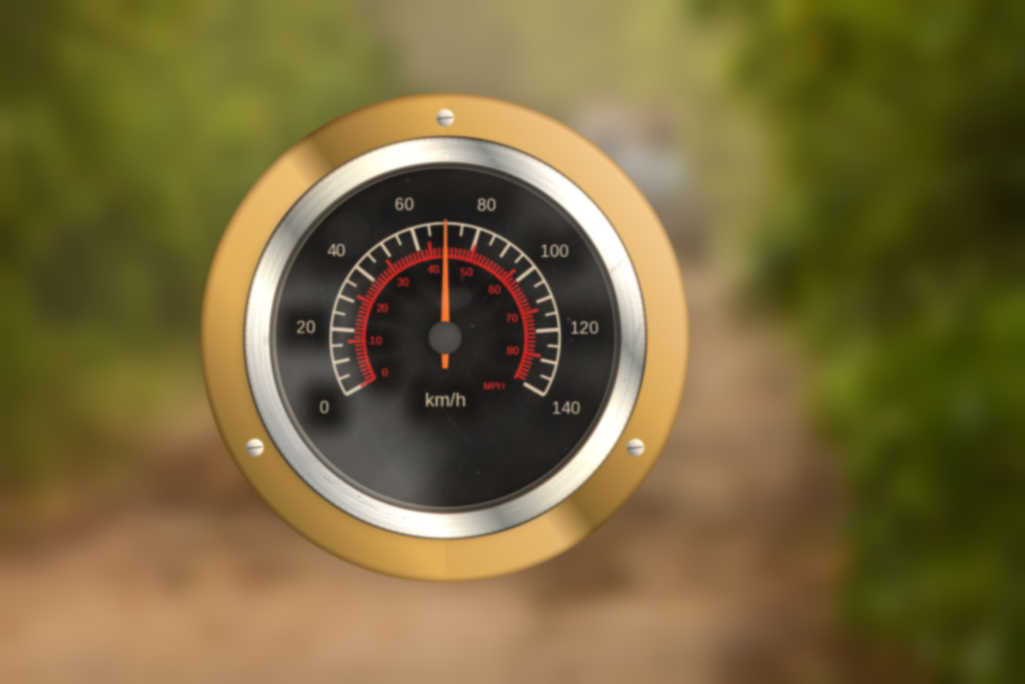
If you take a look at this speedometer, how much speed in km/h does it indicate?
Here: 70 km/h
